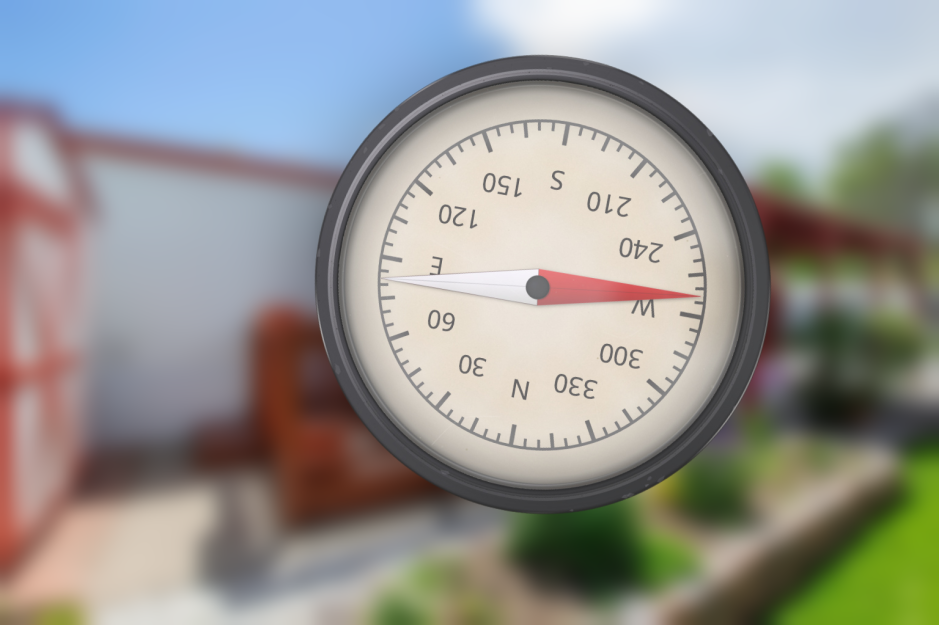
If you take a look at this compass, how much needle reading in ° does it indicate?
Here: 262.5 °
